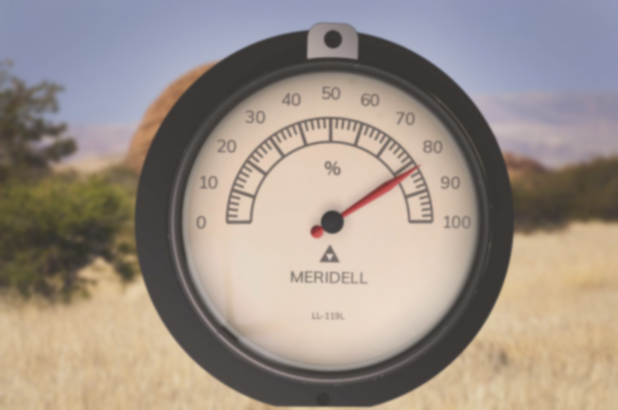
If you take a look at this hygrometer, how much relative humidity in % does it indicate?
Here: 82 %
